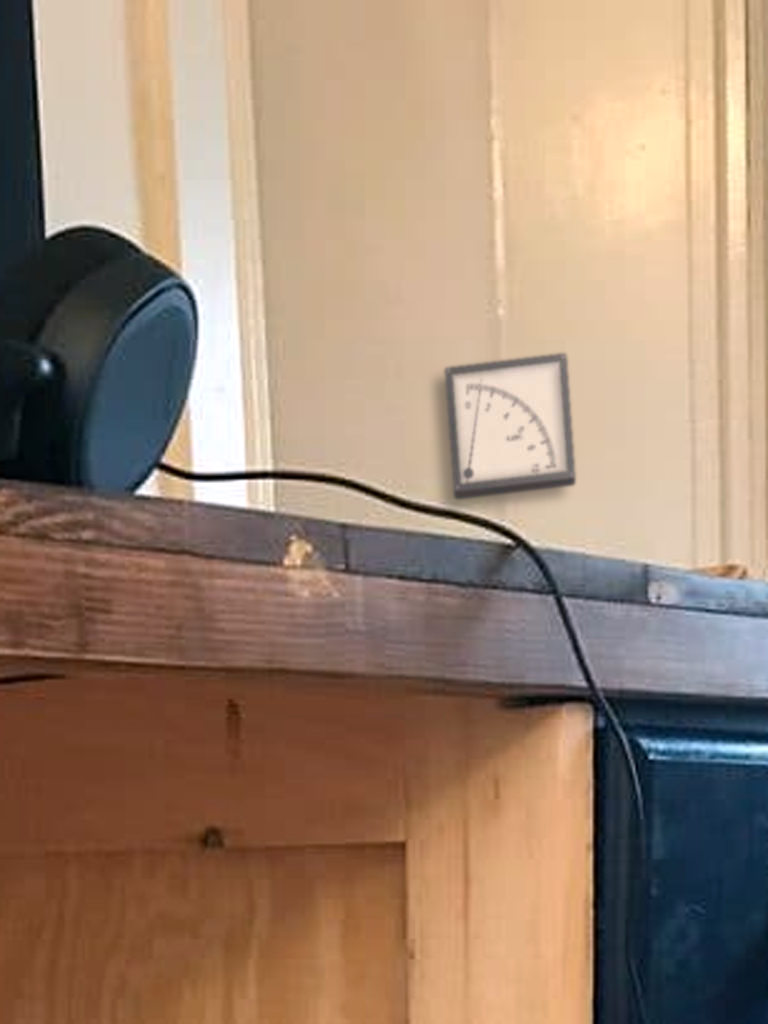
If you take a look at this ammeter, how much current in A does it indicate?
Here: 1 A
